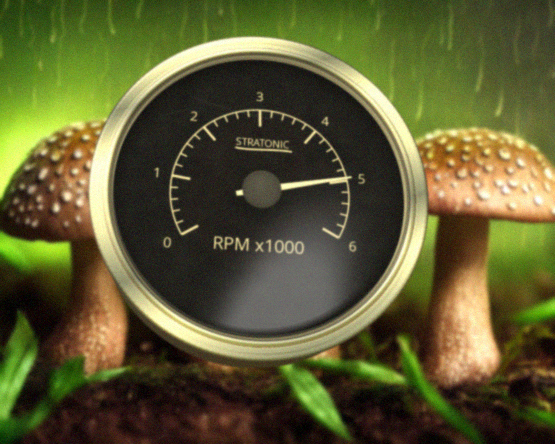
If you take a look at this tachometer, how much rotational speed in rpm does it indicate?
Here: 5000 rpm
